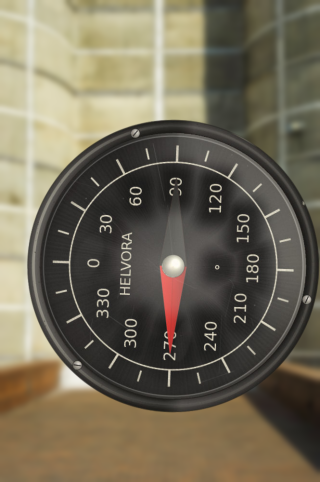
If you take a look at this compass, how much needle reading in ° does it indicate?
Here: 270 °
